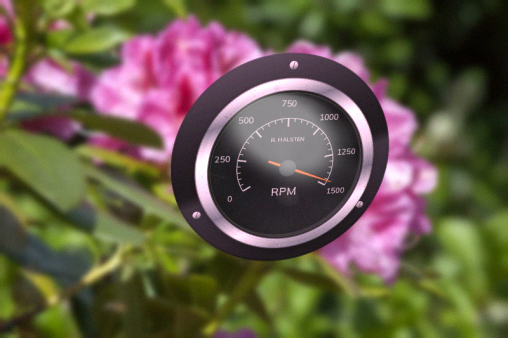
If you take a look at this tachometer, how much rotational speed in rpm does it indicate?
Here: 1450 rpm
